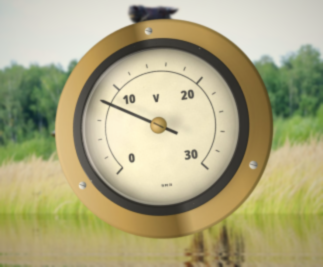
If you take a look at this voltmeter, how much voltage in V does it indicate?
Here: 8 V
